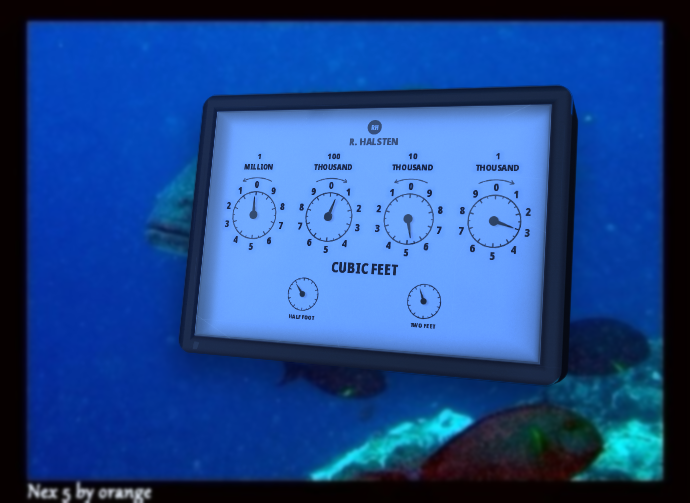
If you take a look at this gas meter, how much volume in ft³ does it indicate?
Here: 5300 ft³
